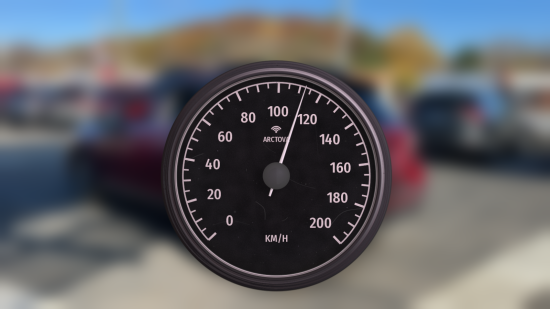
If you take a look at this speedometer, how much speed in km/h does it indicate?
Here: 112.5 km/h
